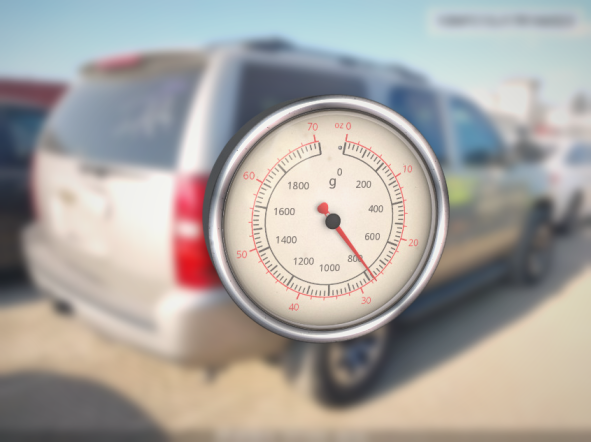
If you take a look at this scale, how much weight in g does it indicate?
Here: 780 g
